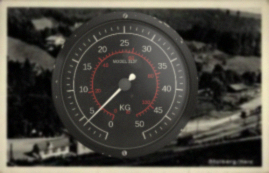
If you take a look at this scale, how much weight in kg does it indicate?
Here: 4 kg
